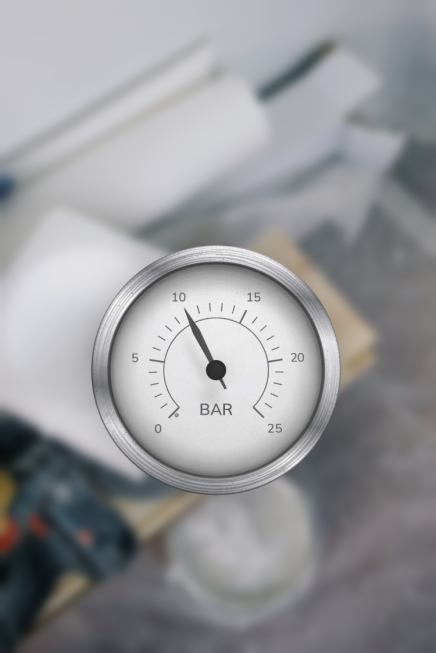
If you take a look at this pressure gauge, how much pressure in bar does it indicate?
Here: 10 bar
